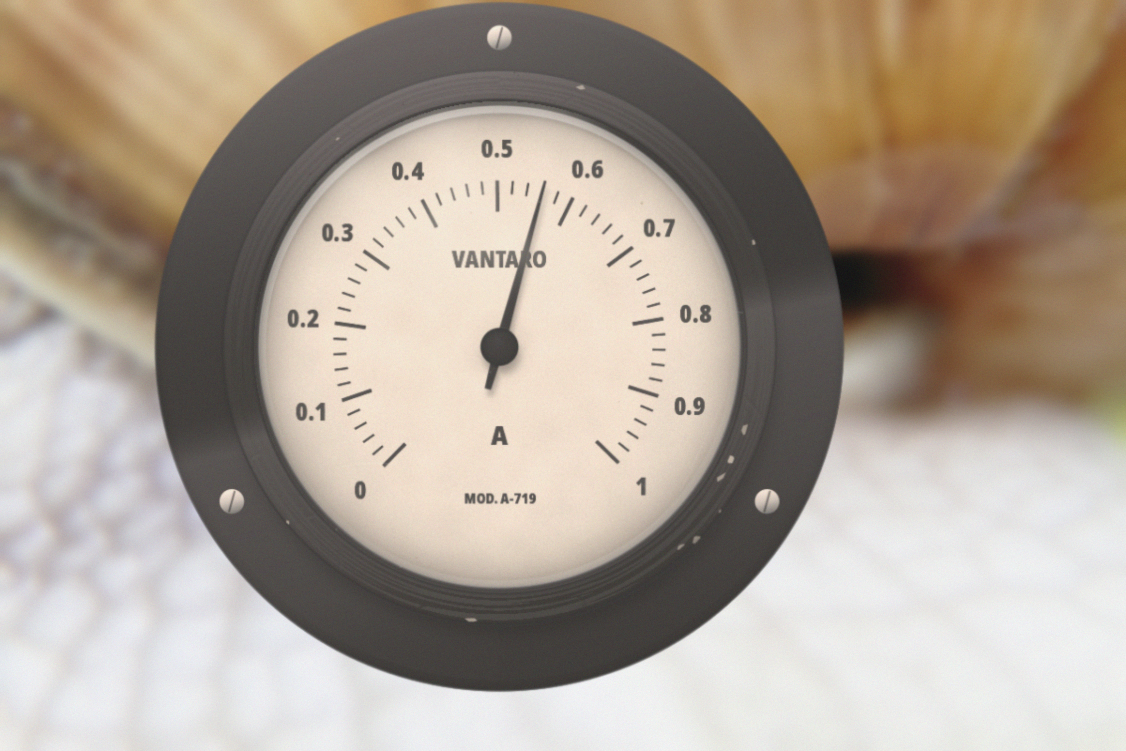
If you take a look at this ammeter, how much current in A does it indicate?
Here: 0.56 A
